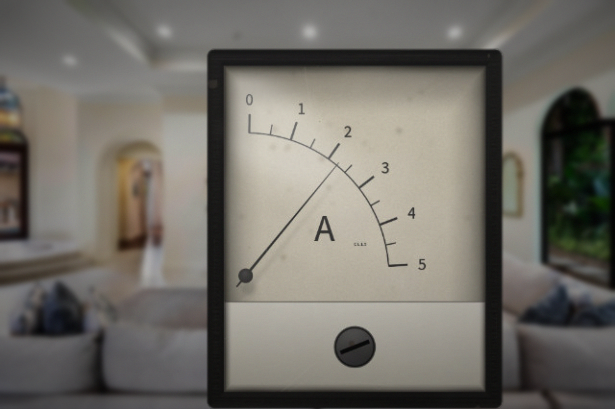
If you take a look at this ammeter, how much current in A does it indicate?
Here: 2.25 A
